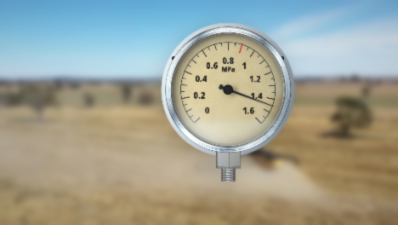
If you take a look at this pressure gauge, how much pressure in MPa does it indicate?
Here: 1.45 MPa
